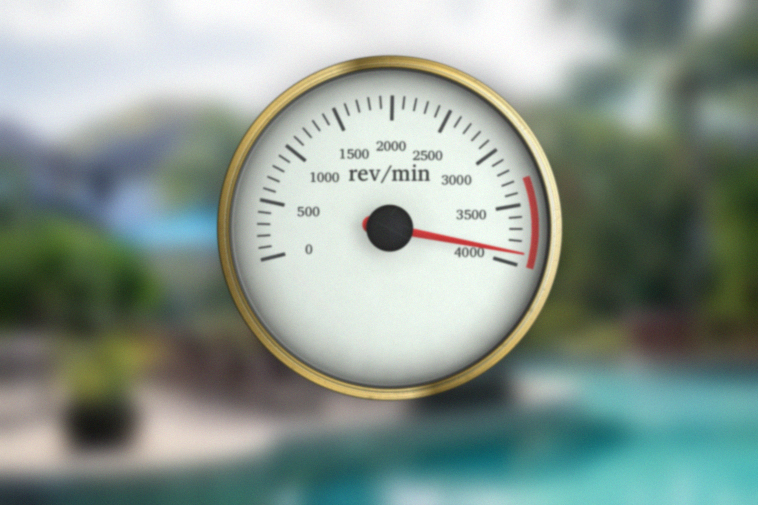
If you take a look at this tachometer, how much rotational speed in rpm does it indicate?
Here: 3900 rpm
